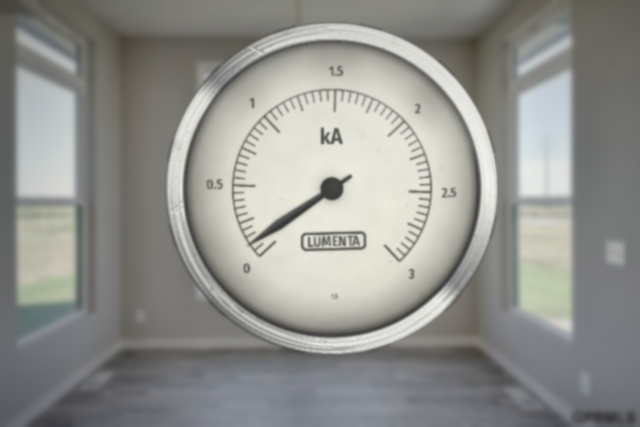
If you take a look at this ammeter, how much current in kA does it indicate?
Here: 0.1 kA
